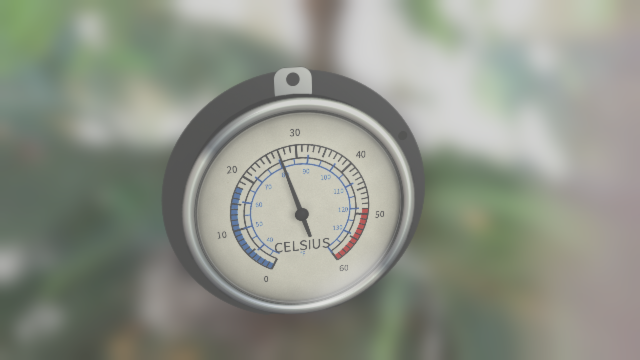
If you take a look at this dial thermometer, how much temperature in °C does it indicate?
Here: 27 °C
